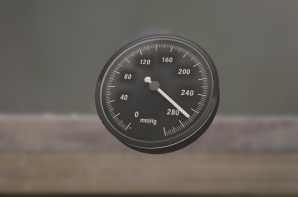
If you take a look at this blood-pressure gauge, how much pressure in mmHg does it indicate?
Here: 270 mmHg
